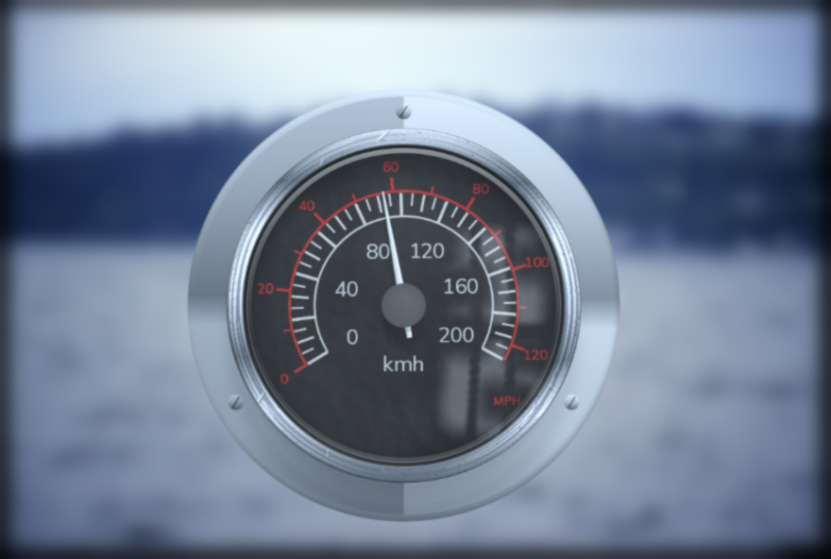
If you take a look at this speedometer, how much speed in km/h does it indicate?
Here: 92.5 km/h
